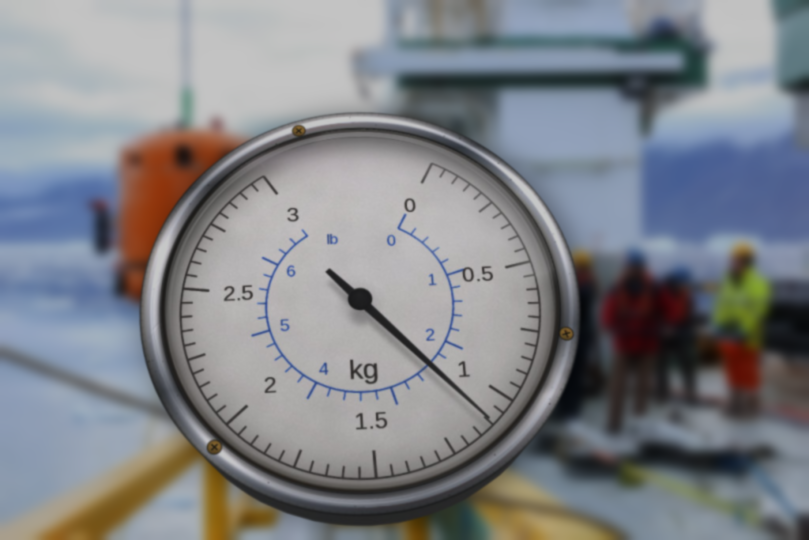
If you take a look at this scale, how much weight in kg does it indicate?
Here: 1.1 kg
